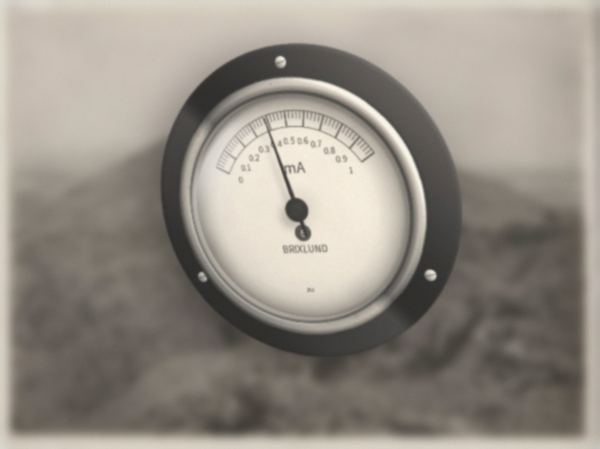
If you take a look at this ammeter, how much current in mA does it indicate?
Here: 0.4 mA
